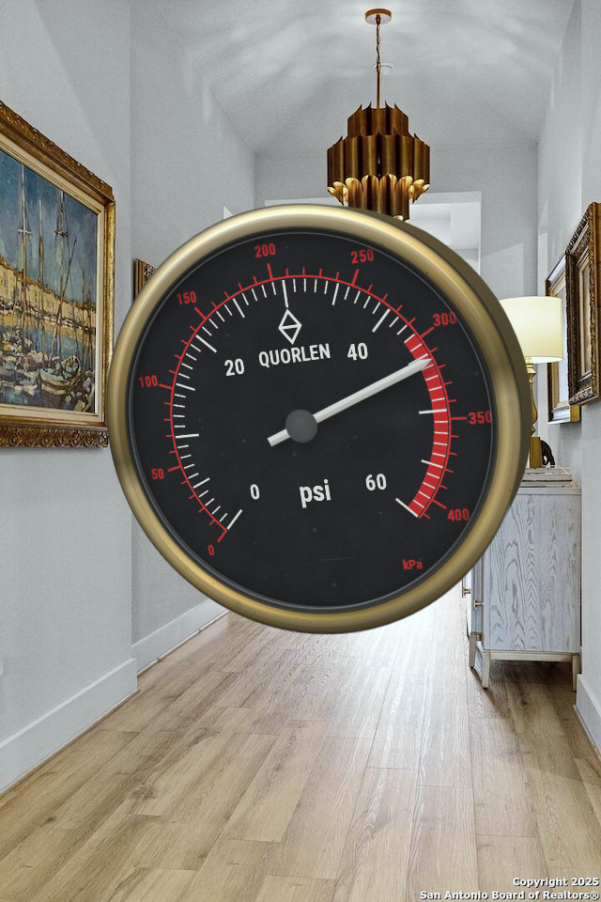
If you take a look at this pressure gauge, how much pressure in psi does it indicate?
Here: 45.5 psi
